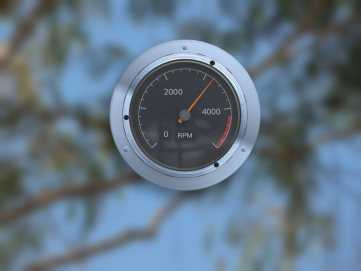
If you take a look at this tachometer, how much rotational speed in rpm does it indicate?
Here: 3200 rpm
